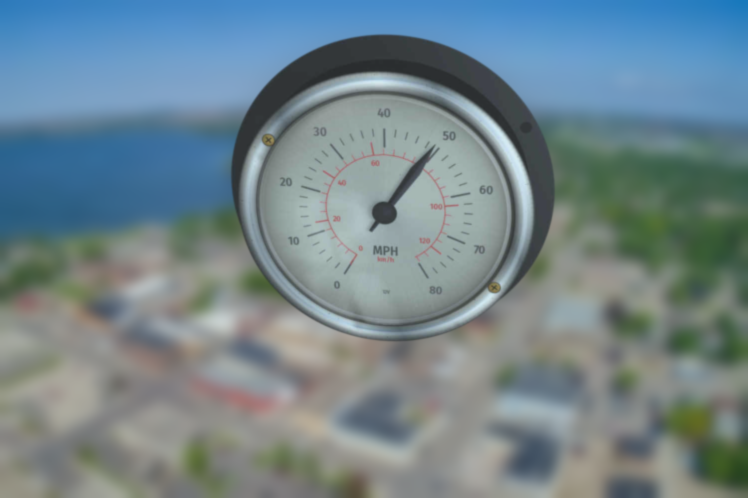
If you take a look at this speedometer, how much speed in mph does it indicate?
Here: 49 mph
